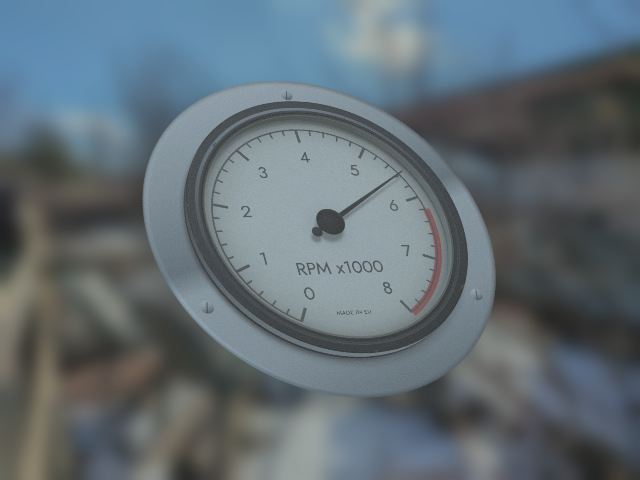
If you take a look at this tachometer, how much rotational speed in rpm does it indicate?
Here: 5600 rpm
